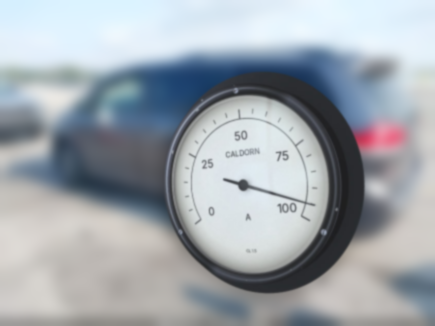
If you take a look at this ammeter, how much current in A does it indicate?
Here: 95 A
